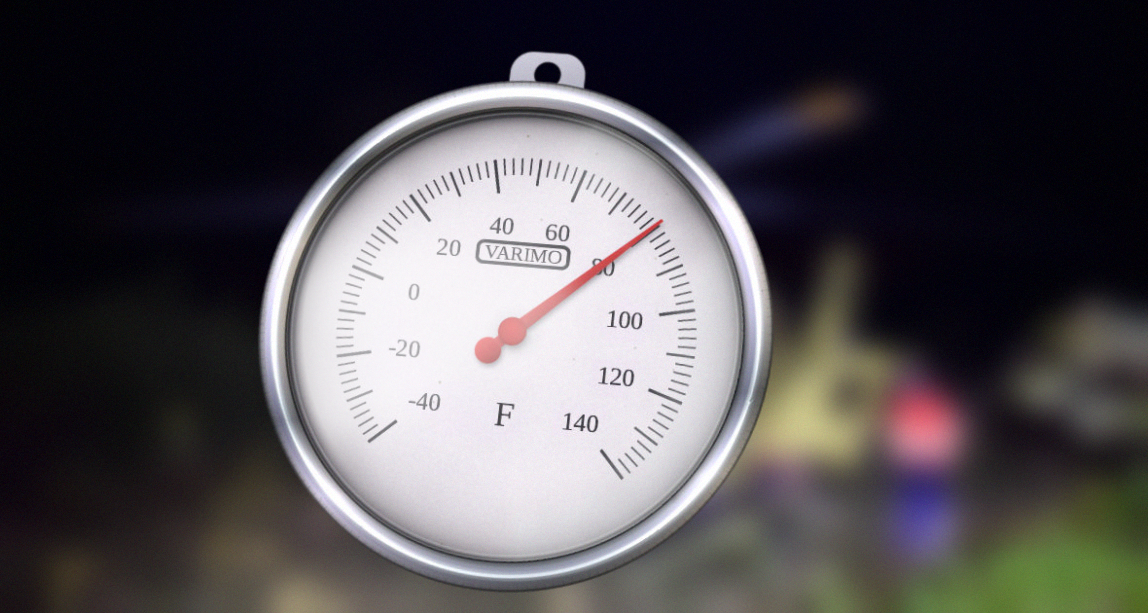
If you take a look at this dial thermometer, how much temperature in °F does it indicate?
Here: 80 °F
